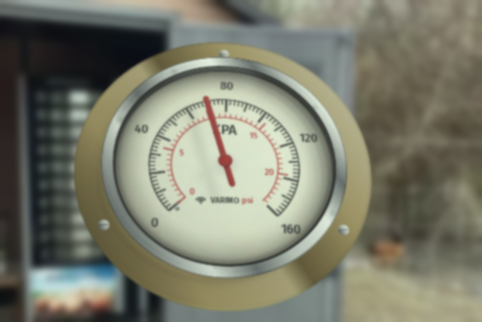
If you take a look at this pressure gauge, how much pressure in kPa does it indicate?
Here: 70 kPa
